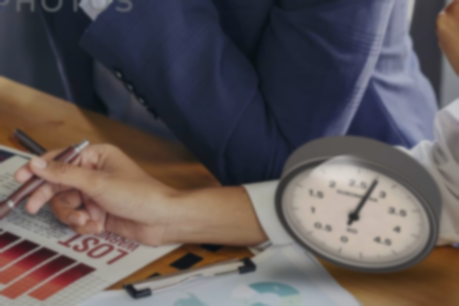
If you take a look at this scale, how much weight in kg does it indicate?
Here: 2.75 kg
